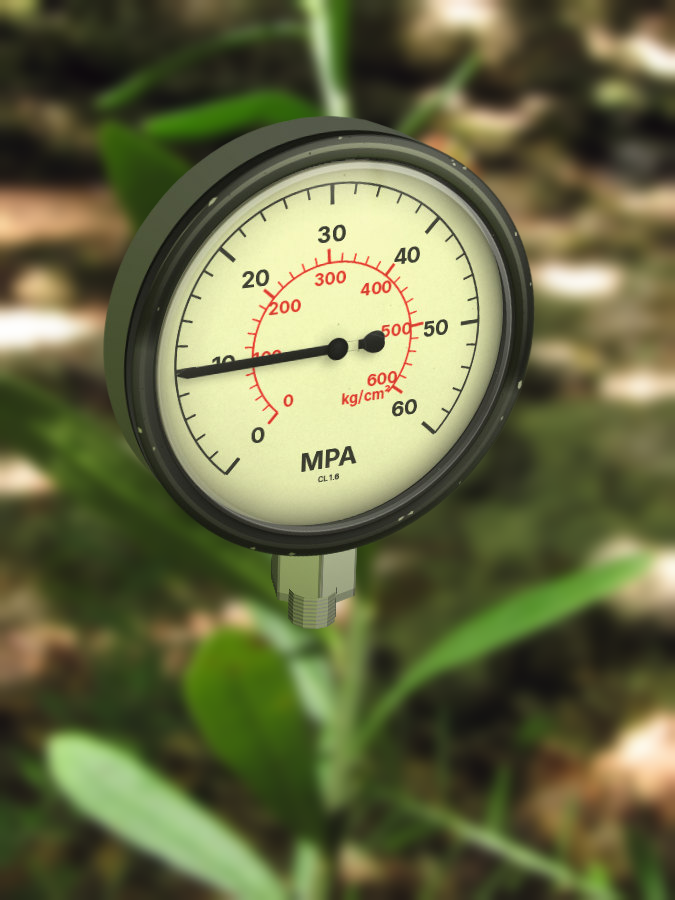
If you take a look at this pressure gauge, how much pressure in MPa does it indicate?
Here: 10 MPa
